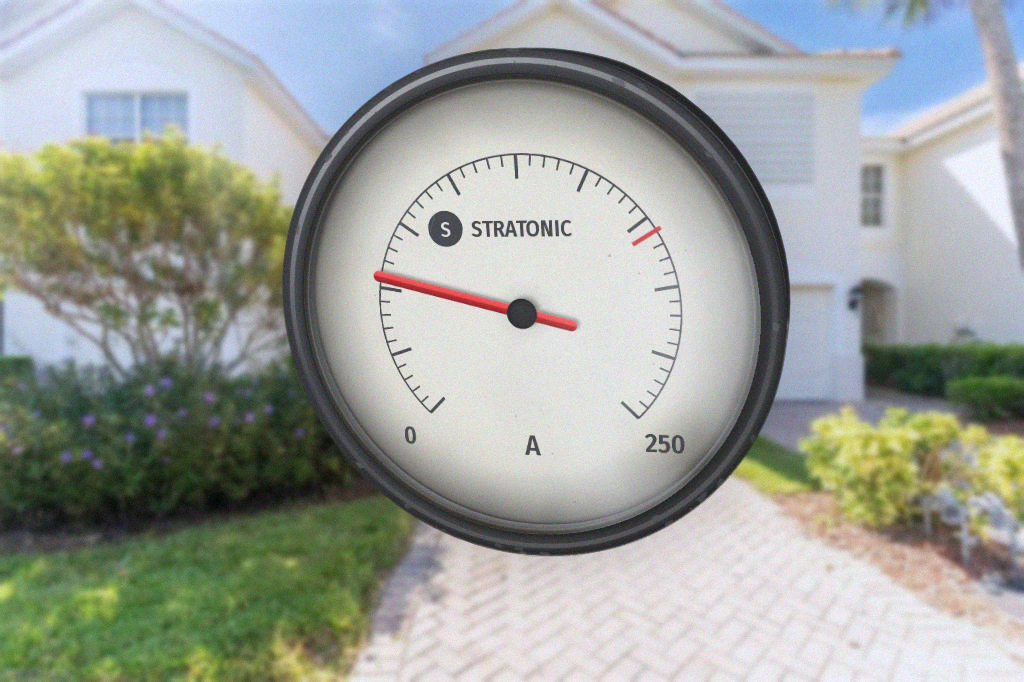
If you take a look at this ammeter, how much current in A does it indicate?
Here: 55 A
